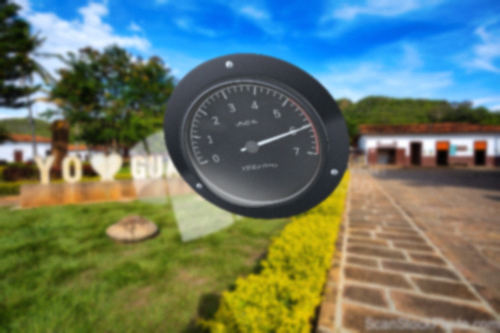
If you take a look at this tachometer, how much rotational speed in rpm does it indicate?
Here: 6000 rpm
